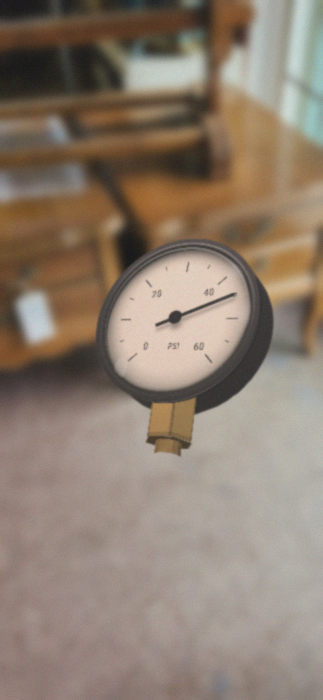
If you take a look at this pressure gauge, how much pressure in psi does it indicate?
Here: 45 psi
